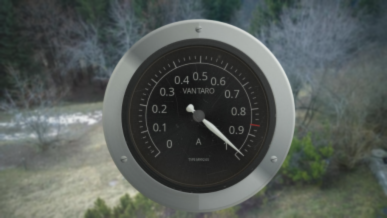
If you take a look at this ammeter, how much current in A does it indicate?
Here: 0.98 A
